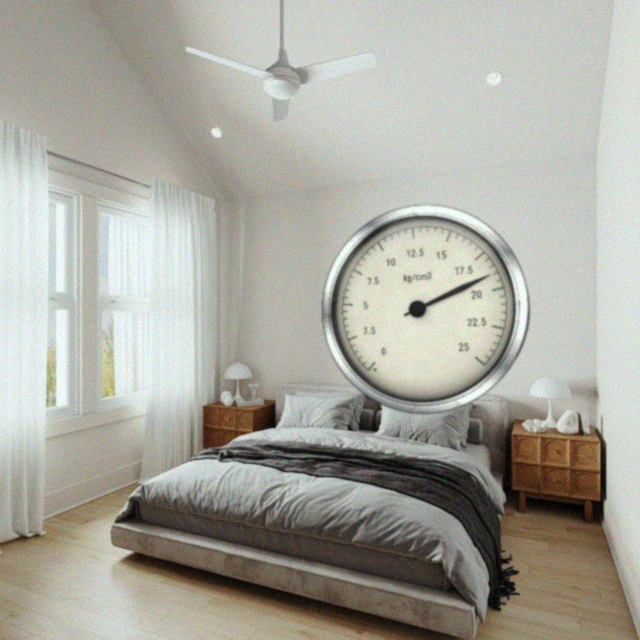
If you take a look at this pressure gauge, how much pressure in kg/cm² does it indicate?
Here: 19 kg/cm²
